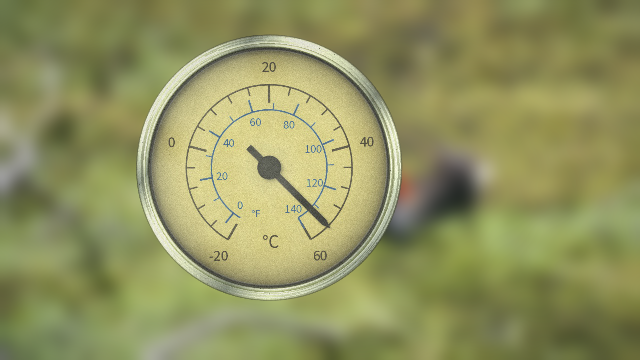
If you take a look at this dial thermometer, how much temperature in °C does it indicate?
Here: 56 °C
